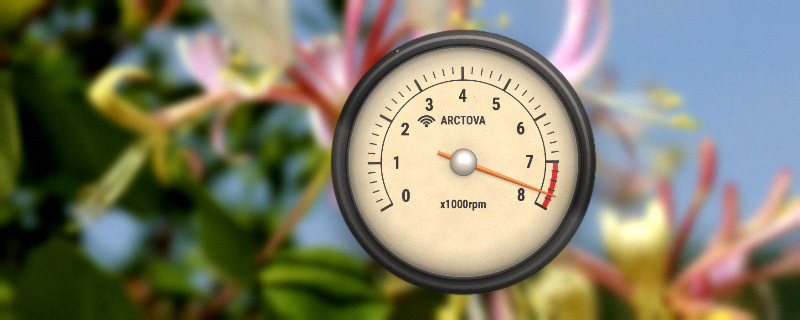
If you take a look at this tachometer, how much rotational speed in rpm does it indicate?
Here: 7700 rpm
